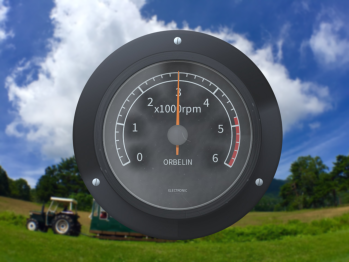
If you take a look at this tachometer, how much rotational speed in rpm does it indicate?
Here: 3000 rpm
